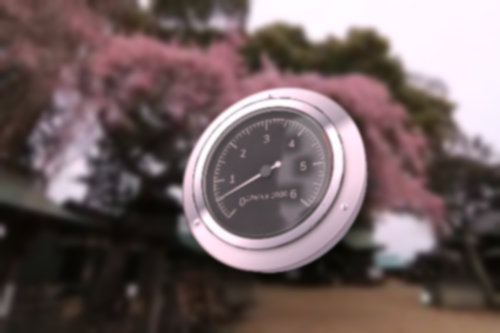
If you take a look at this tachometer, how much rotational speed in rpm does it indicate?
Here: 500 rpm
